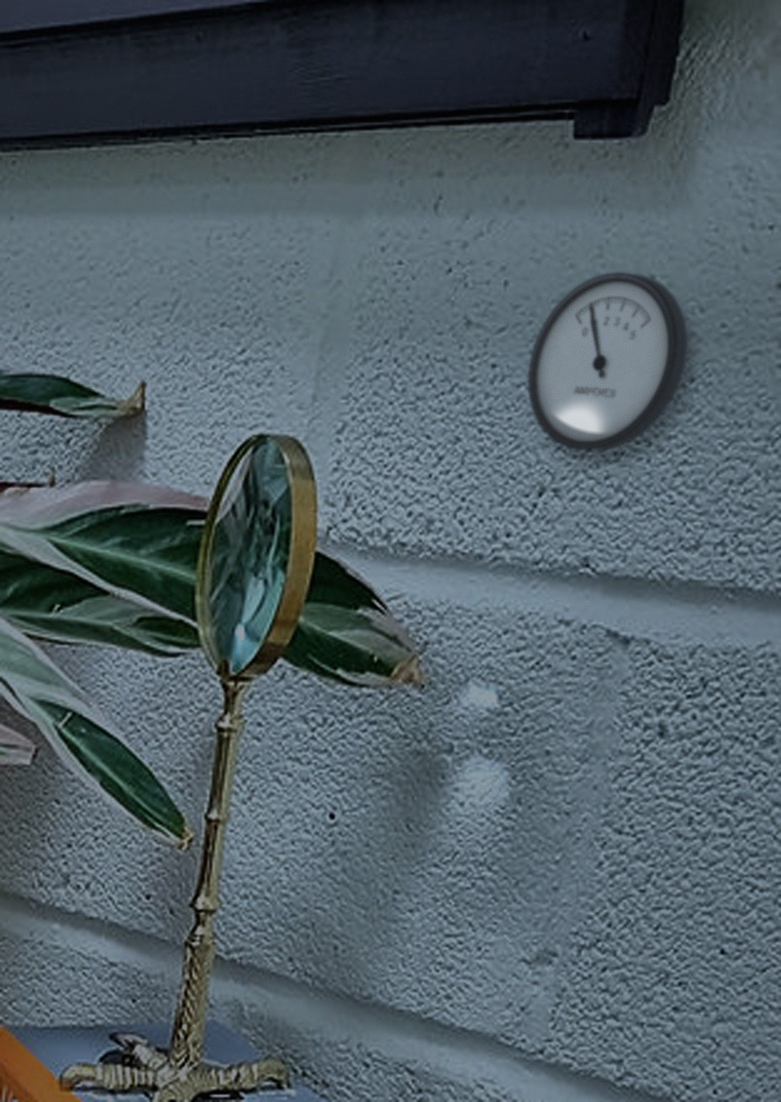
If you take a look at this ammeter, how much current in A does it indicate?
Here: 1 A
